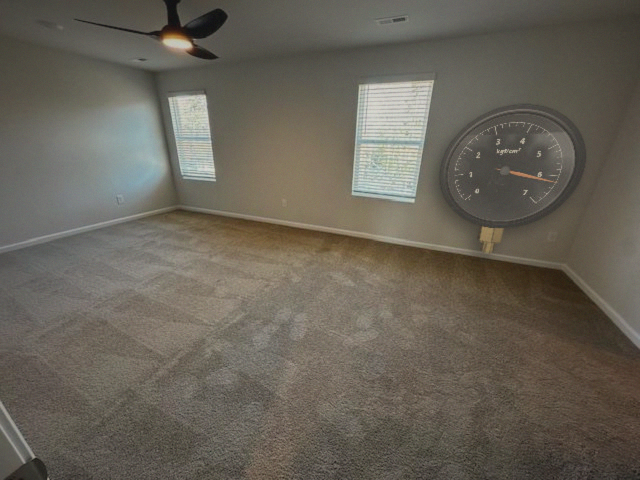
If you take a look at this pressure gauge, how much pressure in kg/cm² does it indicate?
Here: 6.2 kg/cm²
